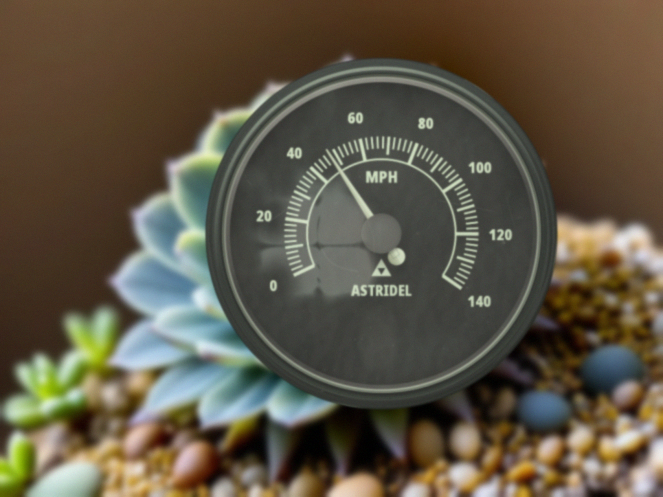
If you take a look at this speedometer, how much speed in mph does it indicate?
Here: 48 mph
